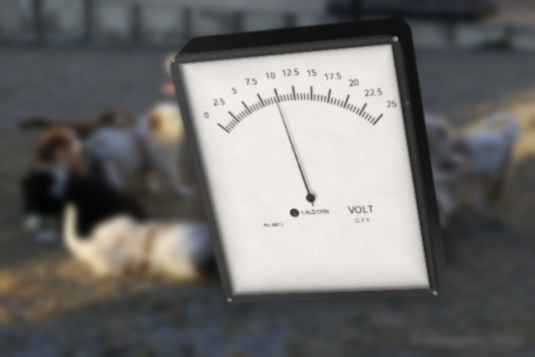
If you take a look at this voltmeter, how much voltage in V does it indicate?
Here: 10 V
